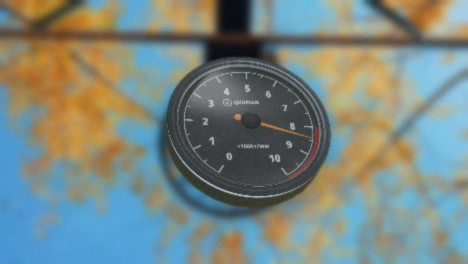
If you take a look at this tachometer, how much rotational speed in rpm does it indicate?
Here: 8500 rpm
